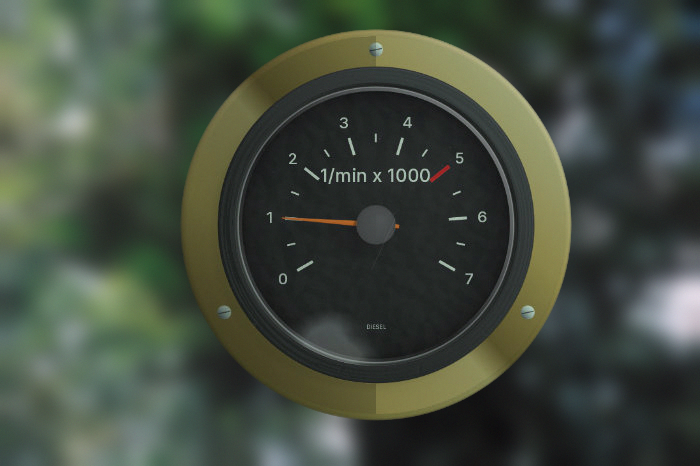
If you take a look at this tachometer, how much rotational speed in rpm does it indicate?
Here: 1000 rpm
